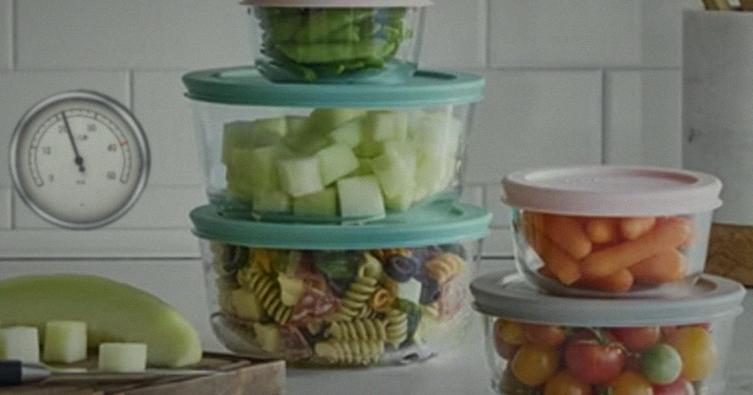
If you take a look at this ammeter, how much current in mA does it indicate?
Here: 22 mA
